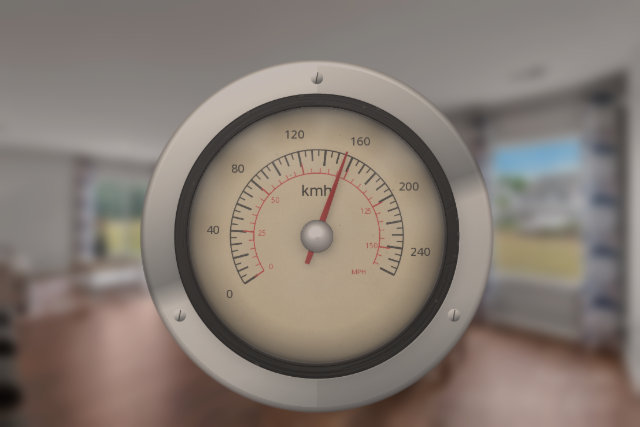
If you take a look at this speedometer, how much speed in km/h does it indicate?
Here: 155 km/h
